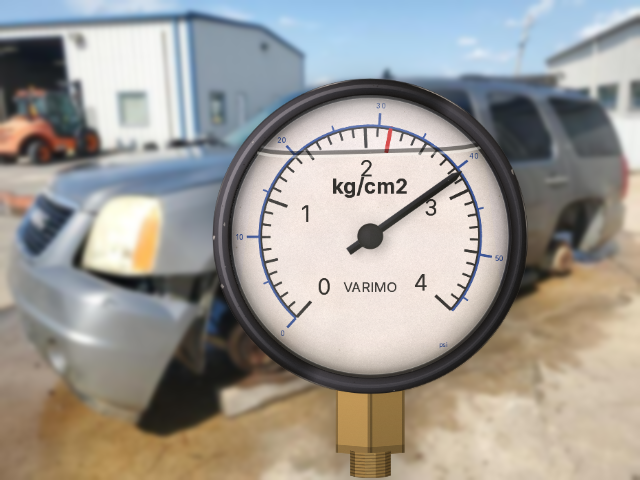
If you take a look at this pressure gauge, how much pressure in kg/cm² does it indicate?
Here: 2.85 kg/cm²
